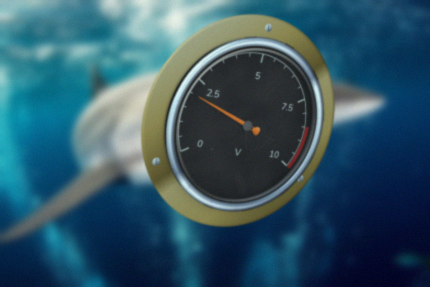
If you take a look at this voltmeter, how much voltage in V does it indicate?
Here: 2 V
